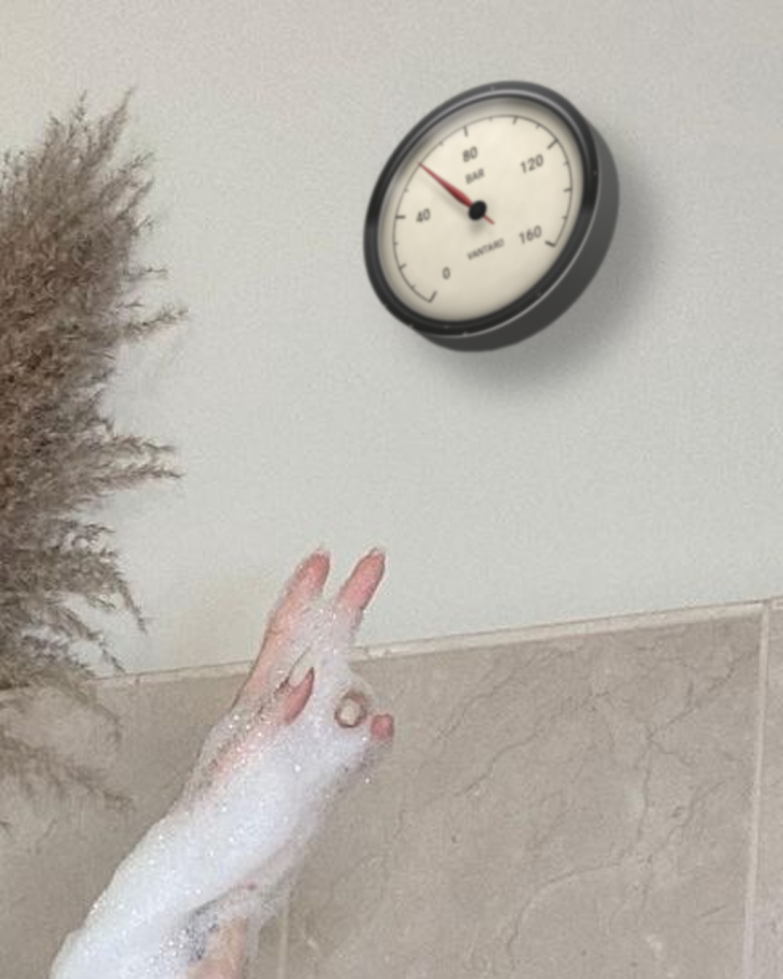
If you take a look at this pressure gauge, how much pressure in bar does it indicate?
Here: 60 bar
